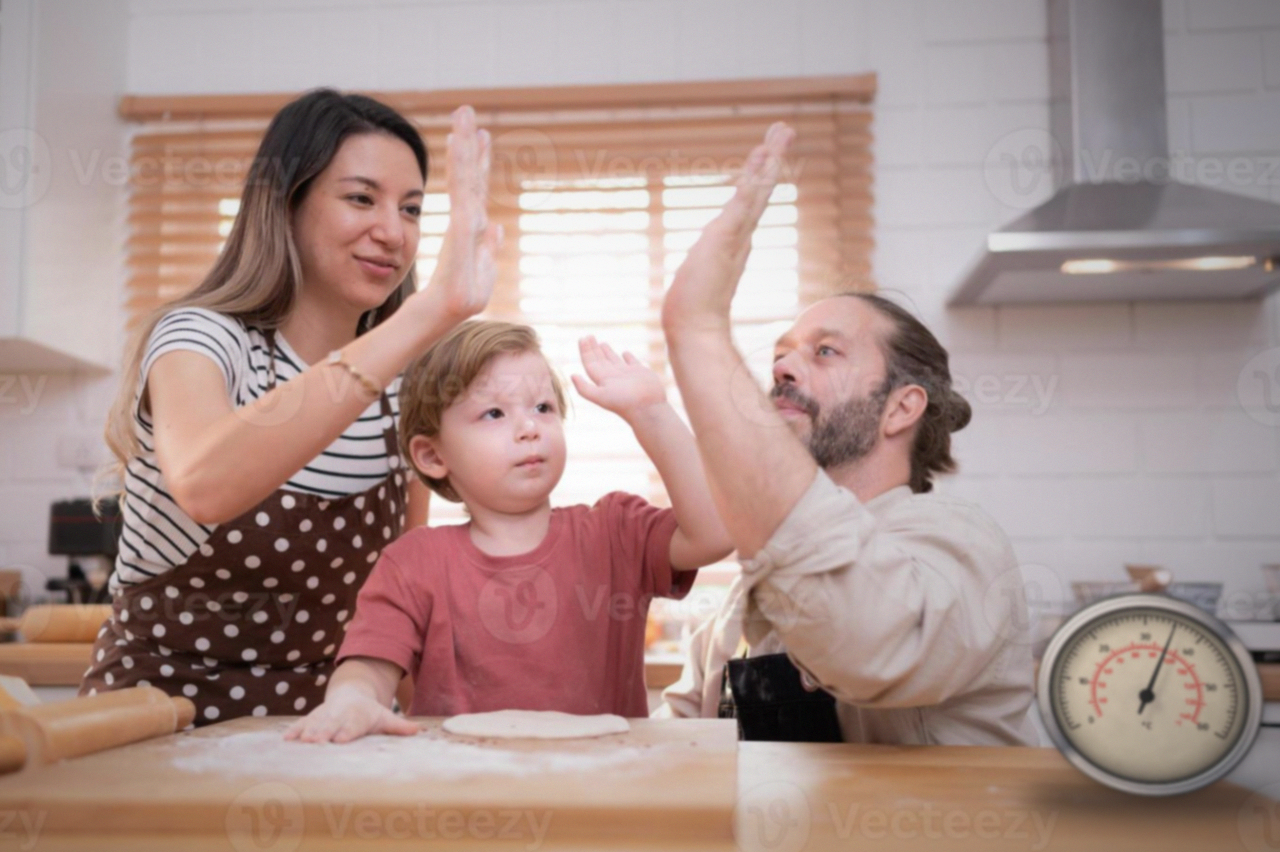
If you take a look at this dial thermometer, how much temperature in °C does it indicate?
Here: 35 °C
